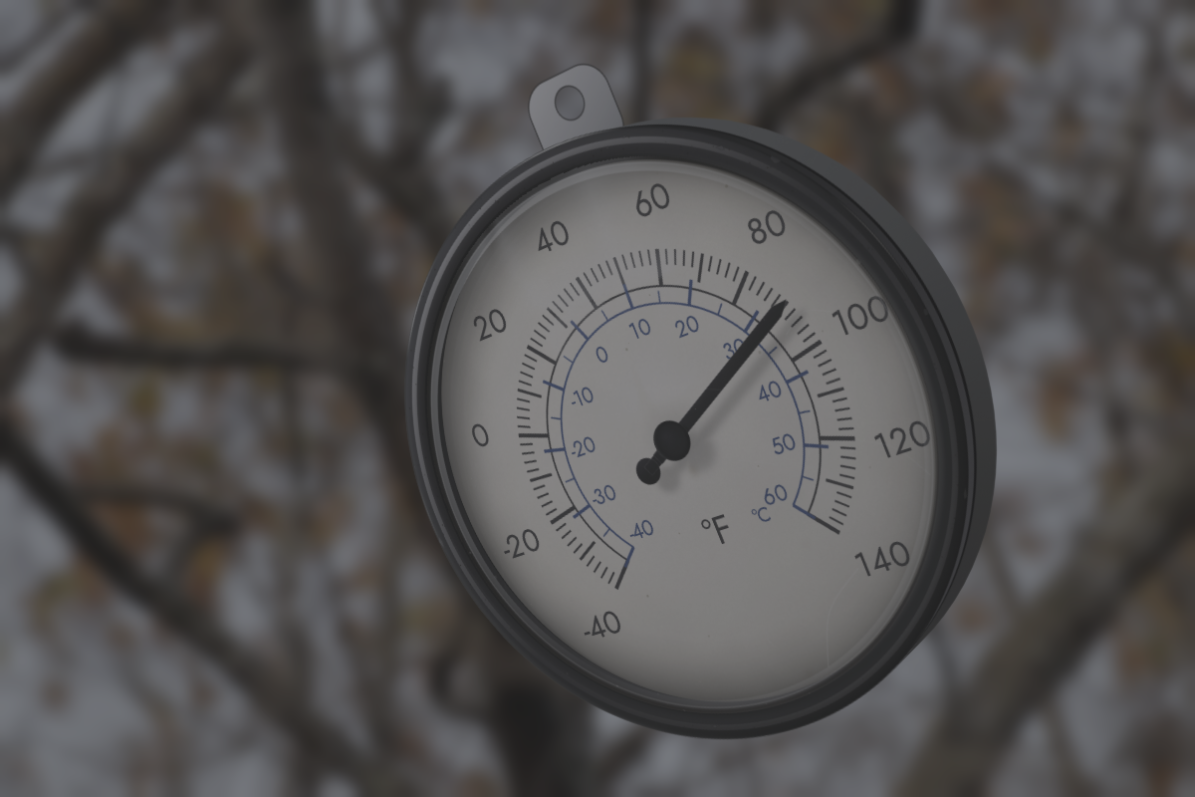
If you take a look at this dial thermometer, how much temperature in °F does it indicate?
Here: 90 °F
